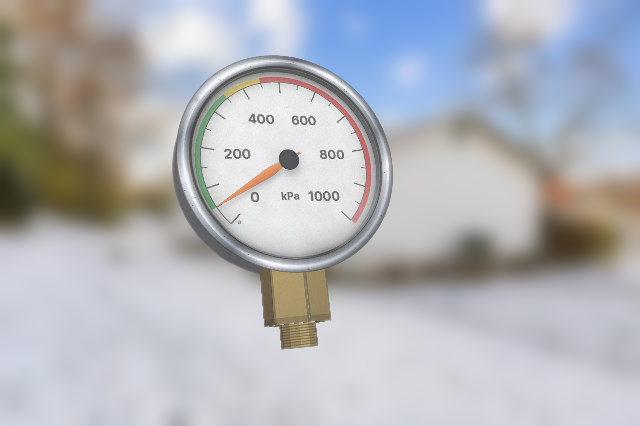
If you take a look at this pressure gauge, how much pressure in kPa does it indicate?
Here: 50 kPa
